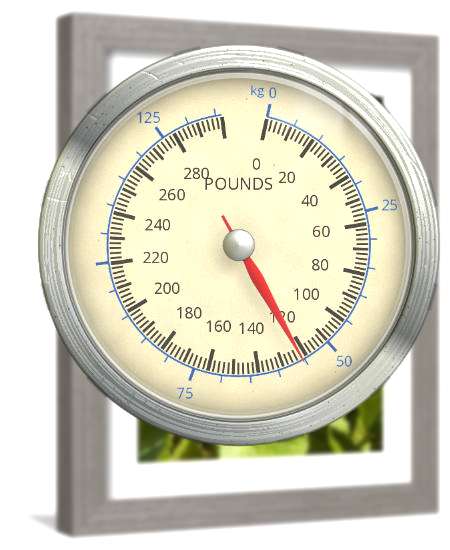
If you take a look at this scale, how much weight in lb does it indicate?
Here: 122 lb
